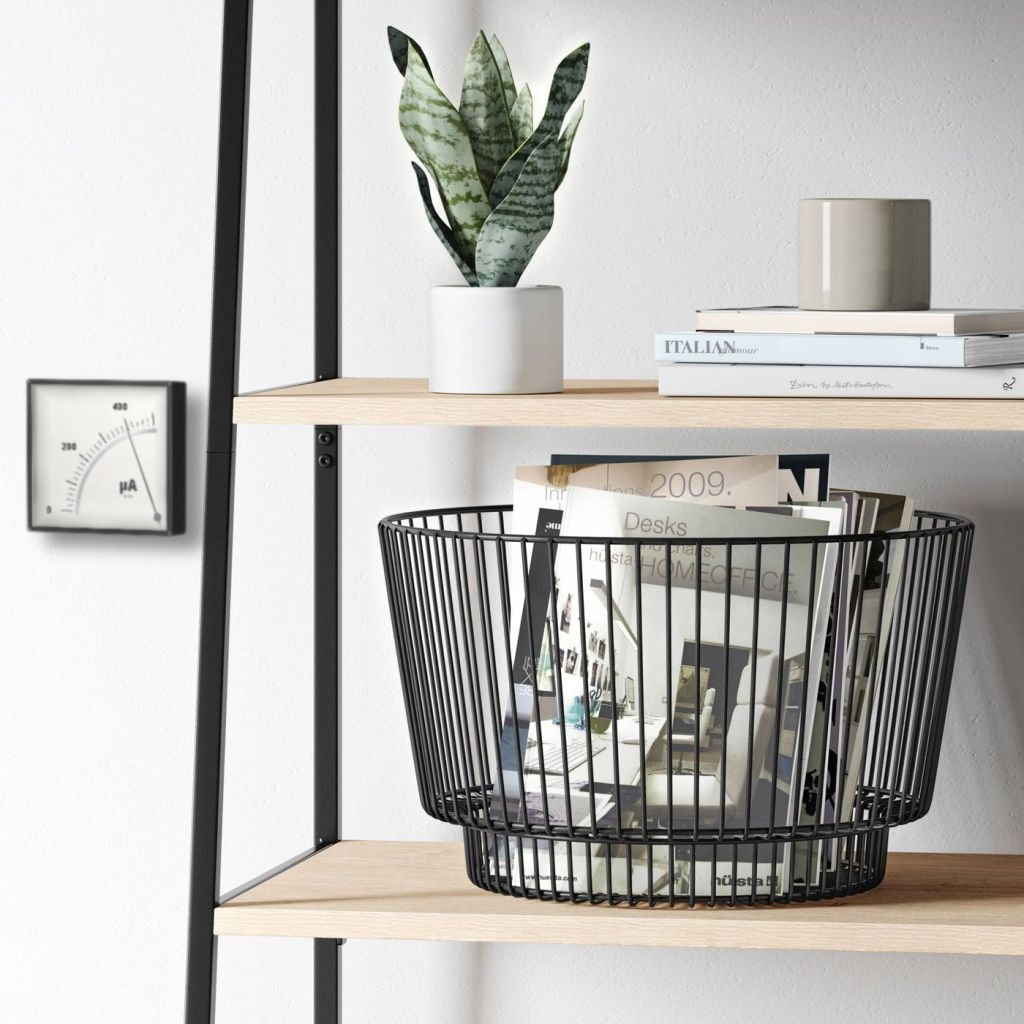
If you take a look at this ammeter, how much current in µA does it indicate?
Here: 400 µA
